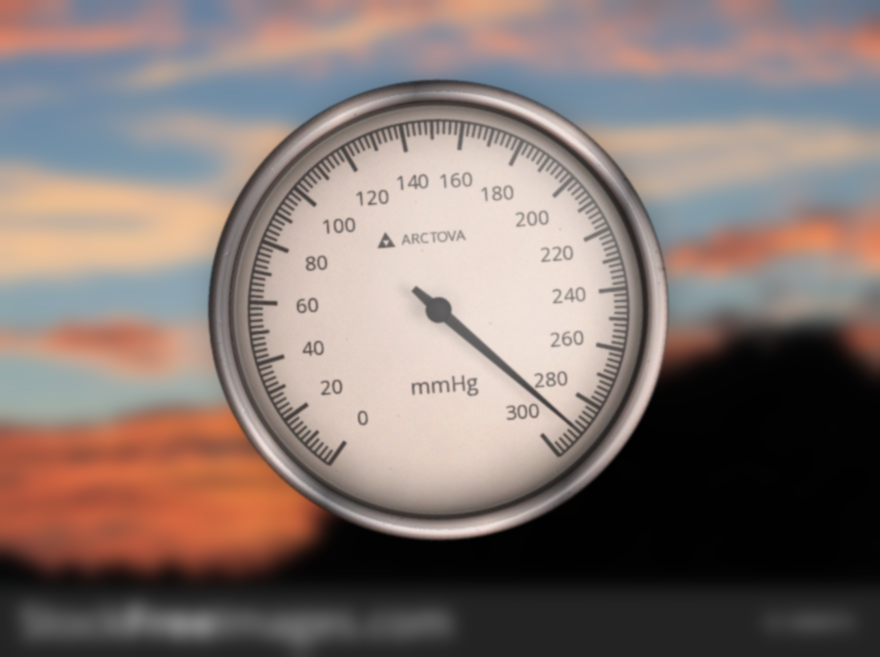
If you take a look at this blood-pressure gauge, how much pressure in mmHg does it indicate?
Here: 290 mmHg
